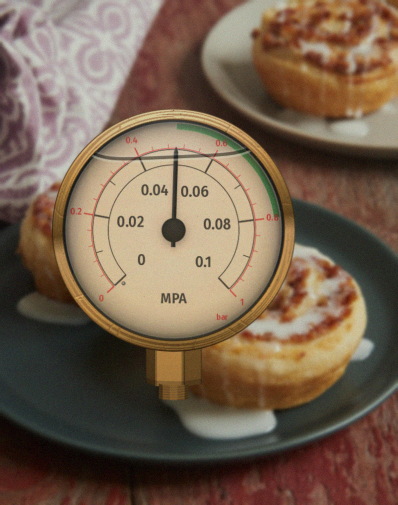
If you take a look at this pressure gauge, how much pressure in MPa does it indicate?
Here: 0.05 MPa
